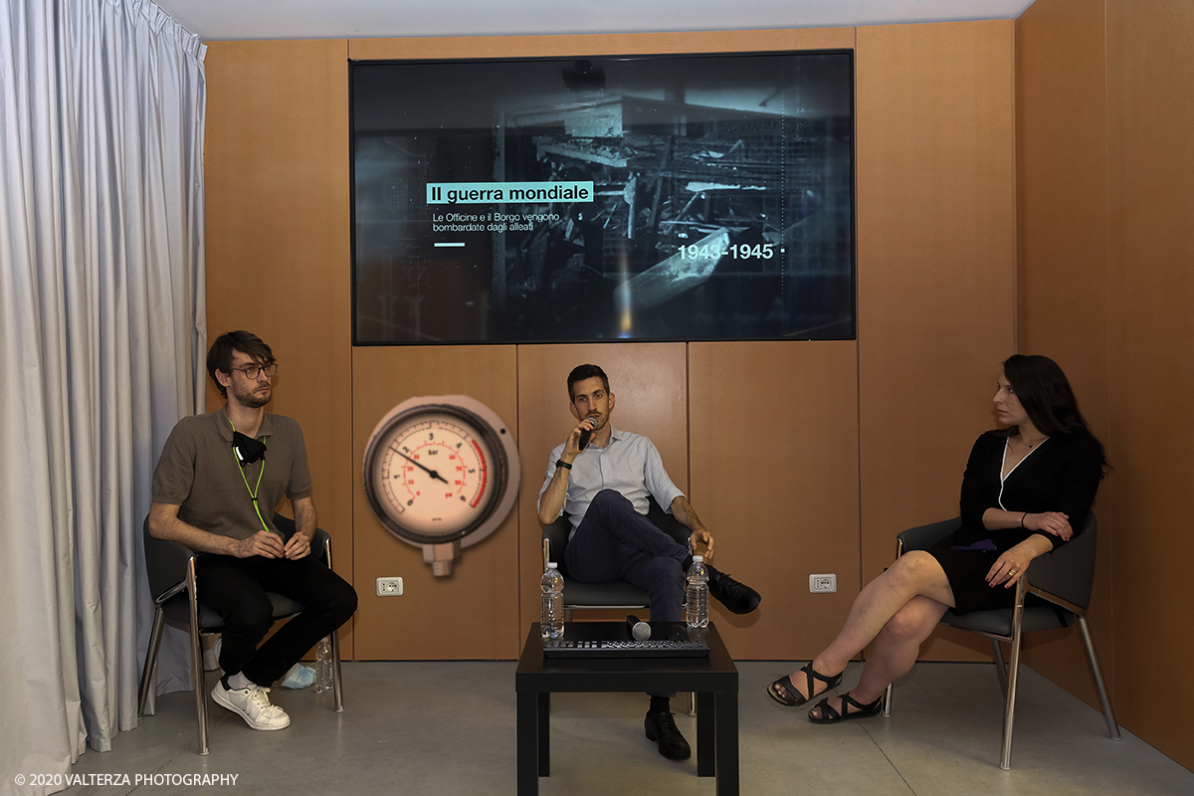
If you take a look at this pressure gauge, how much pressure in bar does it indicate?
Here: 1.8 bar
